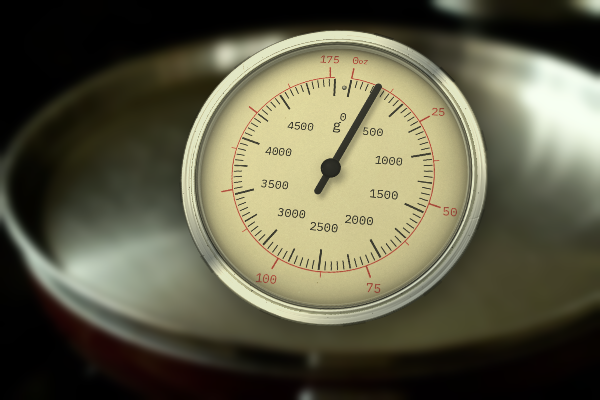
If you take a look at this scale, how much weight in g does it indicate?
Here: 250 g
